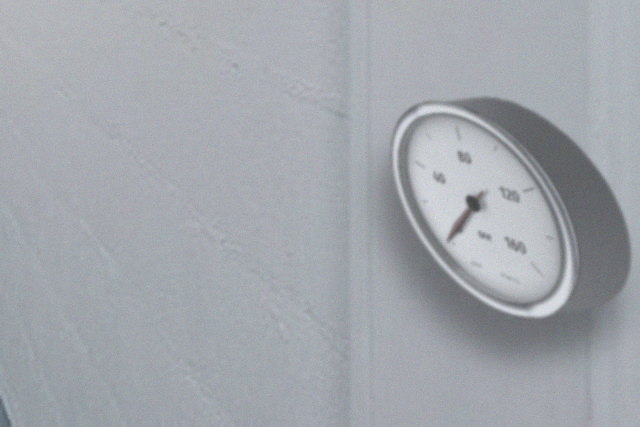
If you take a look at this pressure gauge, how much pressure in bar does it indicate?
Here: 0 bar
